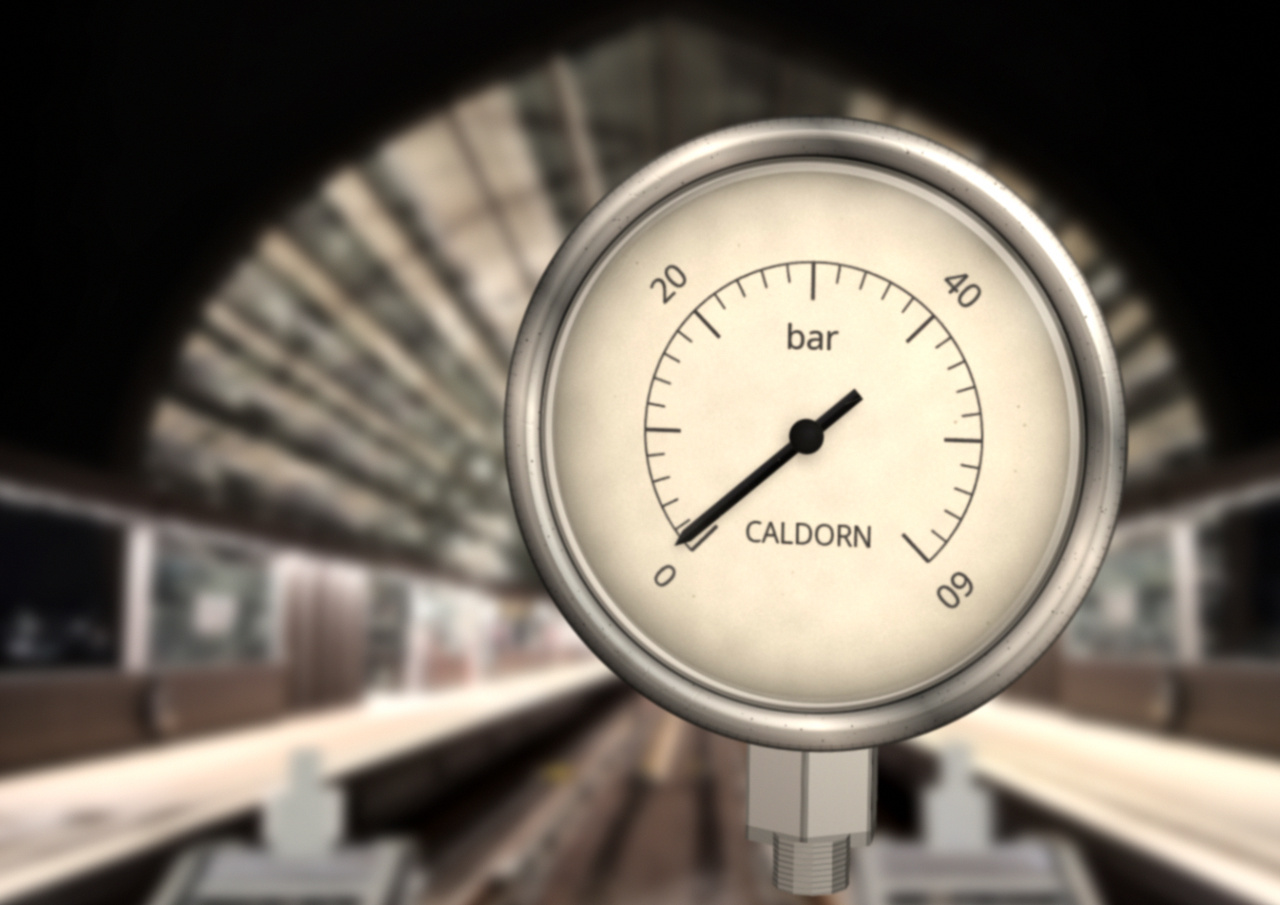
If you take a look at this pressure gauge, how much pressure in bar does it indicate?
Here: 1 bar
